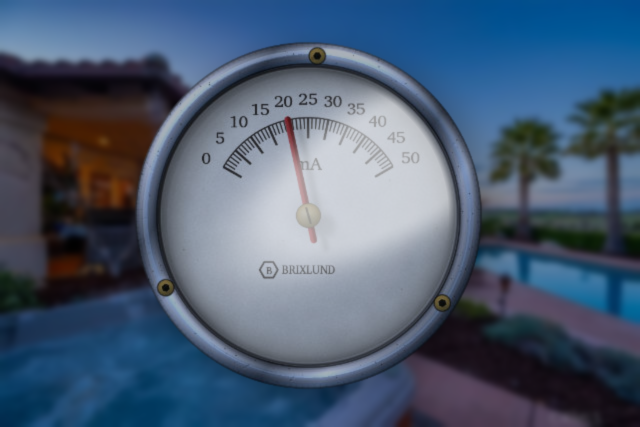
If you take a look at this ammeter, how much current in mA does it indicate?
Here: 20 mA
